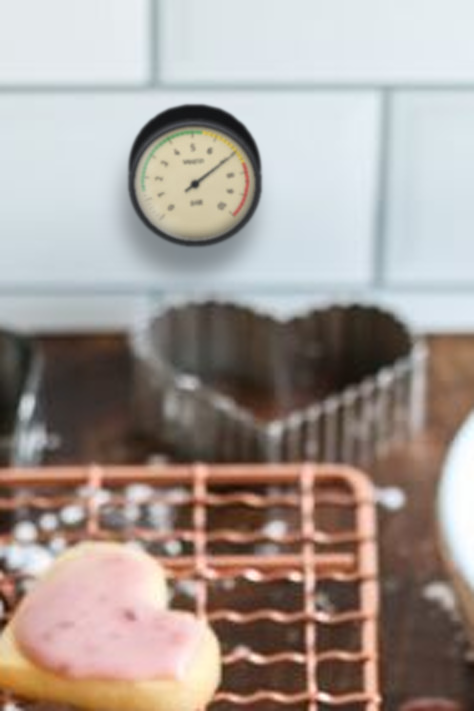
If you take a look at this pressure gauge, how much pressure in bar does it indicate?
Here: 7 bar
